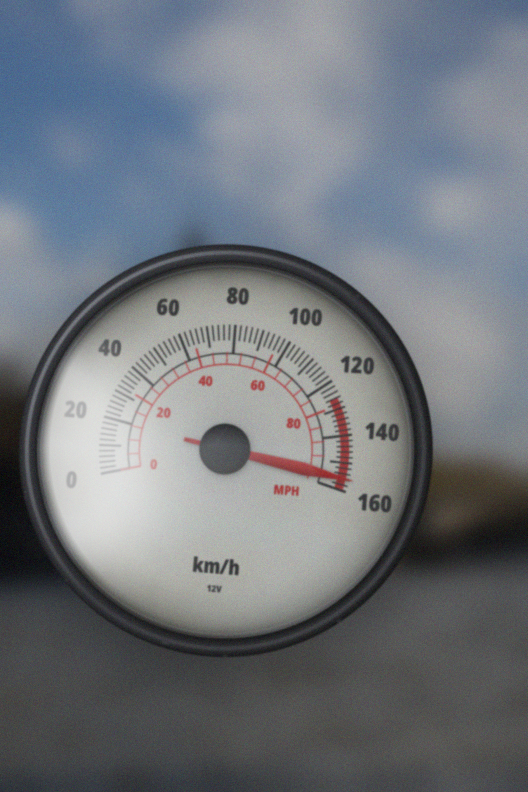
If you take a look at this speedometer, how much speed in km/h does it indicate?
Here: 156 km/h
